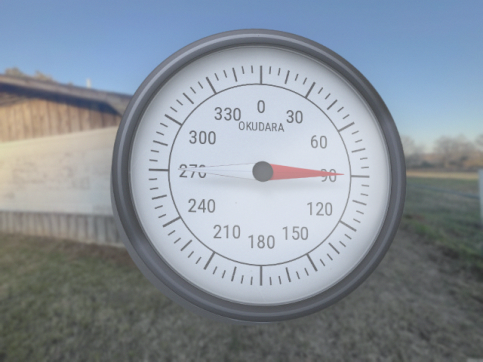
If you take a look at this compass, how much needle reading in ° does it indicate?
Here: 90 °
